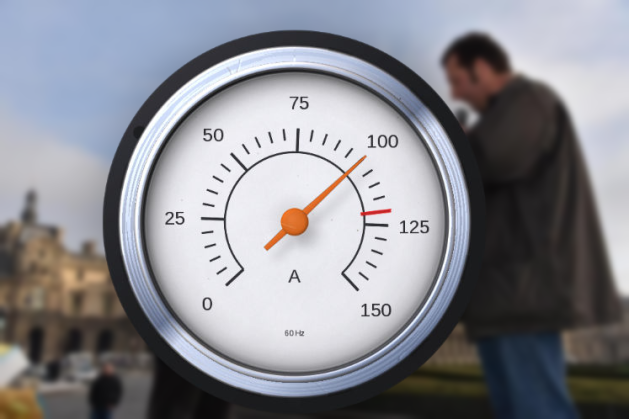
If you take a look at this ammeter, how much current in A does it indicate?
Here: 100 A
